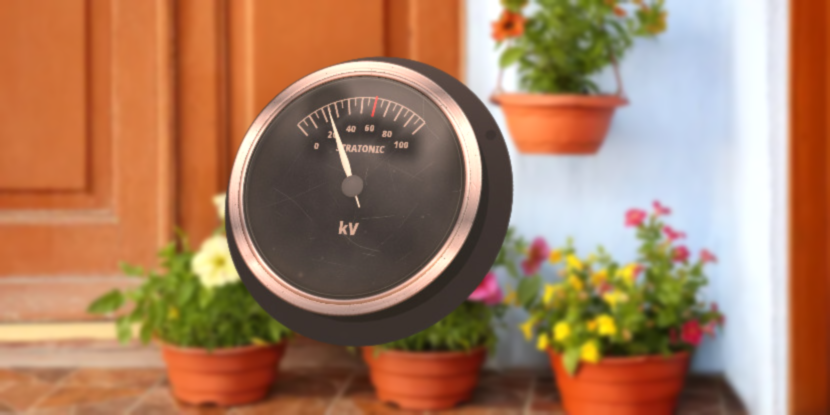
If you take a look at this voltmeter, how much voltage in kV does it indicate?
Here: 25 kV
